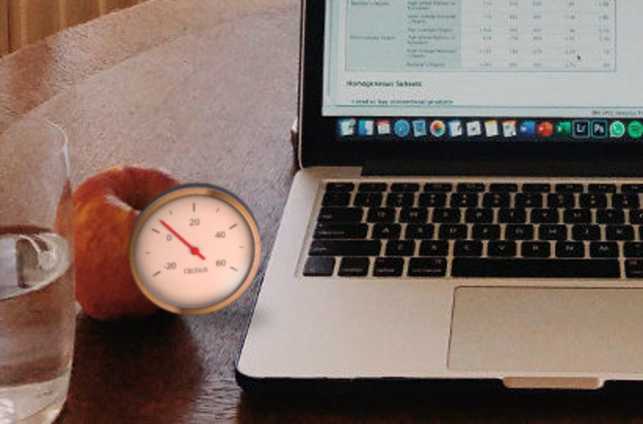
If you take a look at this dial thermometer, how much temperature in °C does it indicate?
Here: 5 °C
